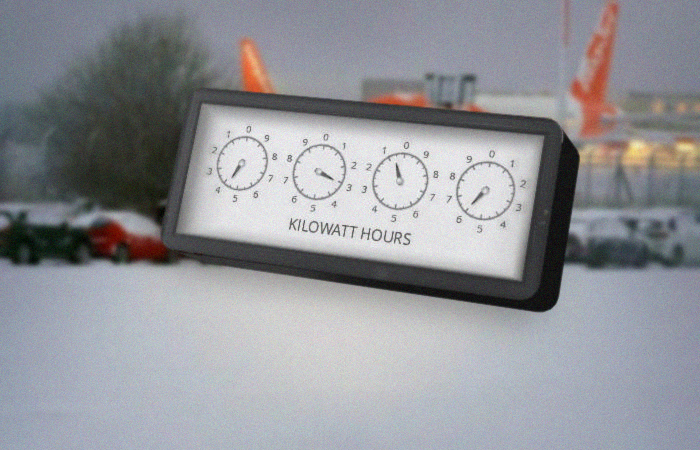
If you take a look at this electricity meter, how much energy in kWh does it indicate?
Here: 4306 kWh
